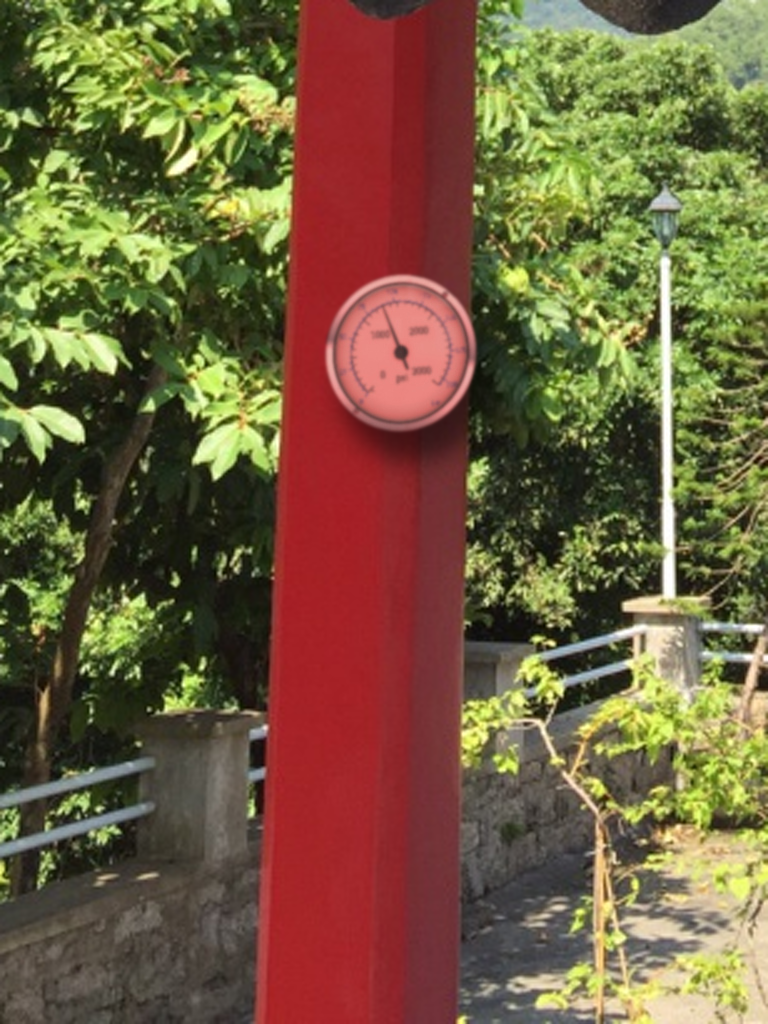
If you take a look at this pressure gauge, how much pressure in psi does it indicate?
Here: 1300 psi
